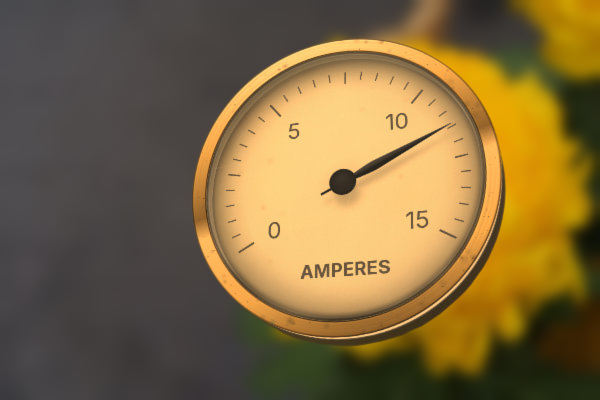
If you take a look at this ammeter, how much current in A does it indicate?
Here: 11.5 A
